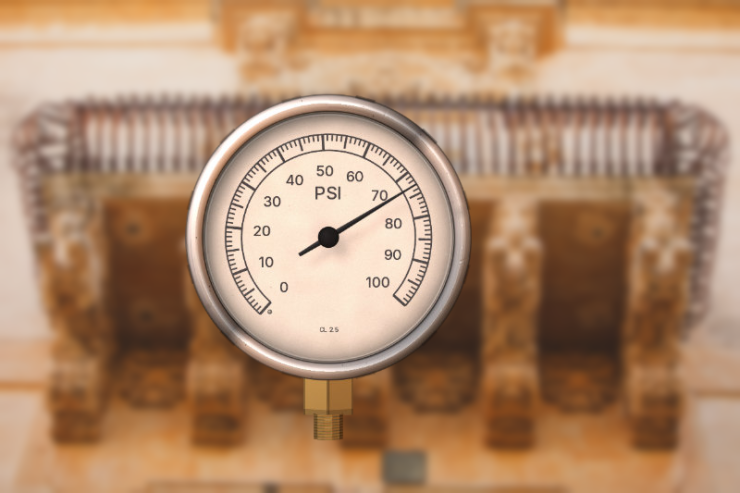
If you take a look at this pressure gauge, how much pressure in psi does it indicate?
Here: 73 psi
